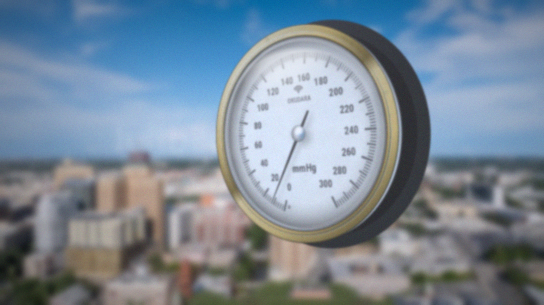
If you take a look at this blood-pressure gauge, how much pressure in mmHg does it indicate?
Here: 10 mmHg
